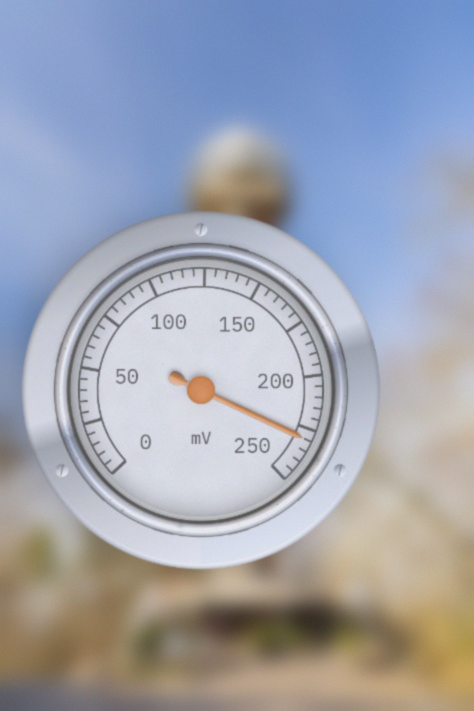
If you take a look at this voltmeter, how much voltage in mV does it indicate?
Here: 230 mV
